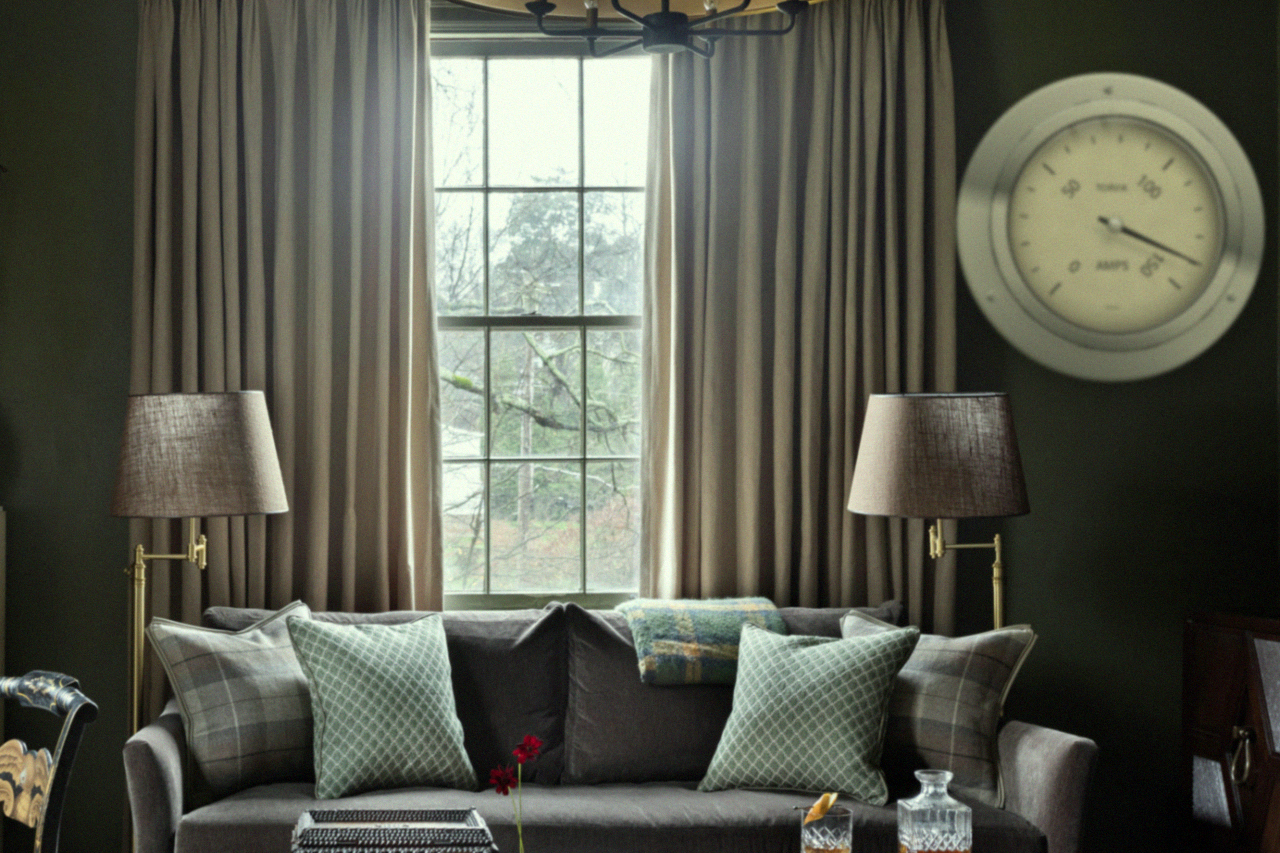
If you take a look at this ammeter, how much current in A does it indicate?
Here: 140 A
